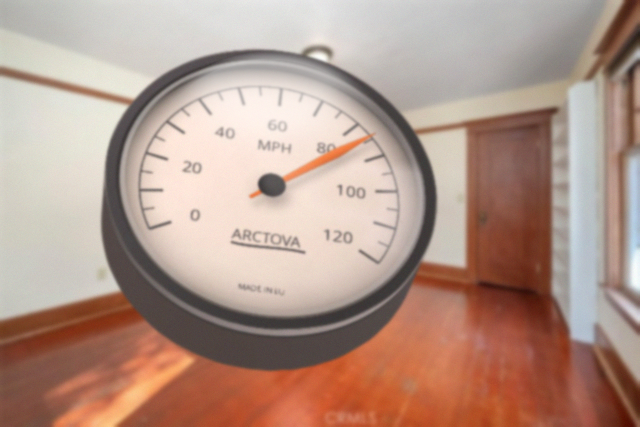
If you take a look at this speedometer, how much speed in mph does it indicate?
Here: 85 mph
